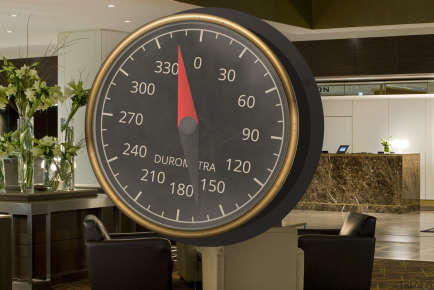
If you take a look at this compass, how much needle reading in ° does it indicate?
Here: 345 °
